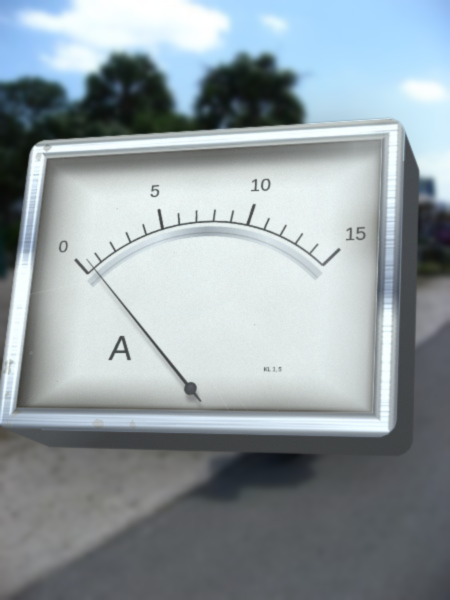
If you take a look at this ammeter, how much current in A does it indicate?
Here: 0.5 A
